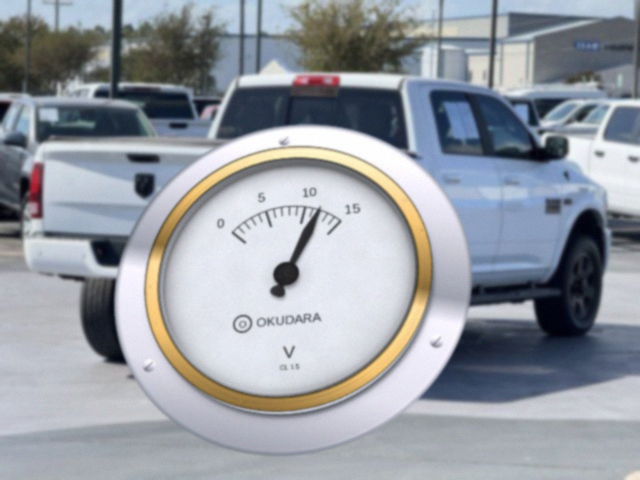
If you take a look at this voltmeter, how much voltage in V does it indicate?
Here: 12 V
